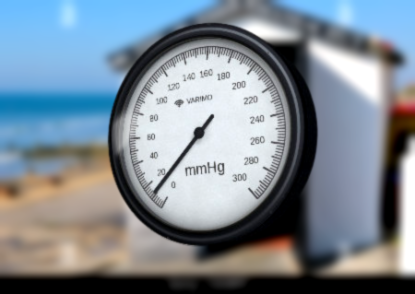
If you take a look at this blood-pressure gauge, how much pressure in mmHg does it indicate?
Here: 10 mmHg
